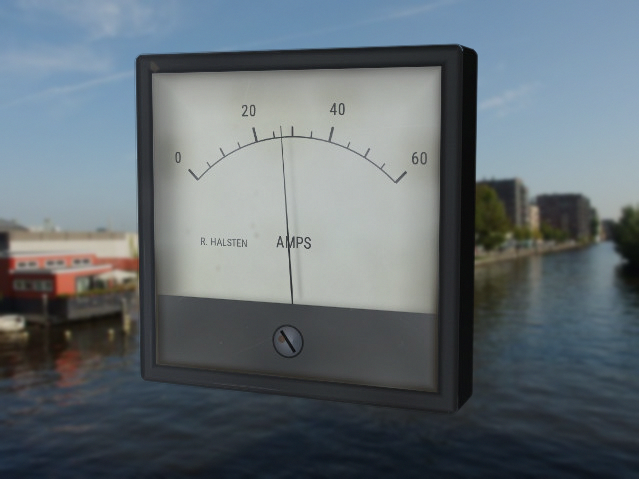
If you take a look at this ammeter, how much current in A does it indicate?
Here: 27.5 A
